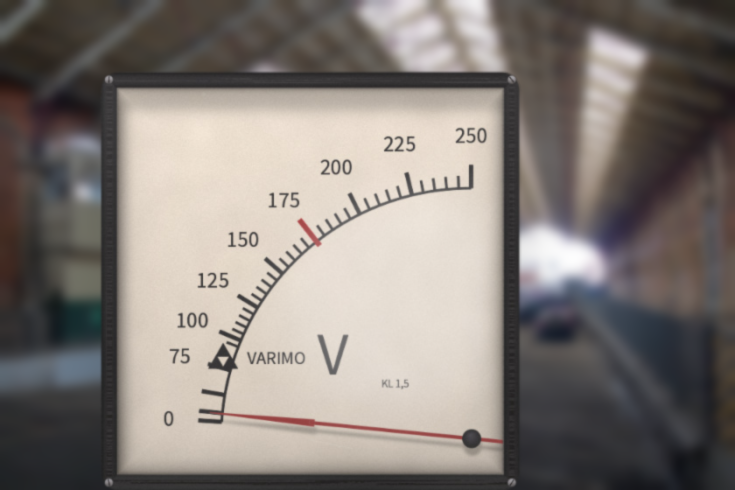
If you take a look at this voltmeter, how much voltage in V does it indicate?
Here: 25 V
